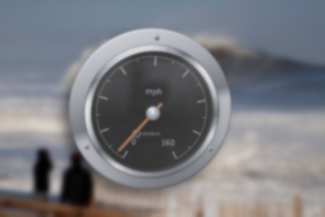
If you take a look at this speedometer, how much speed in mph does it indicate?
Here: 5 mph
